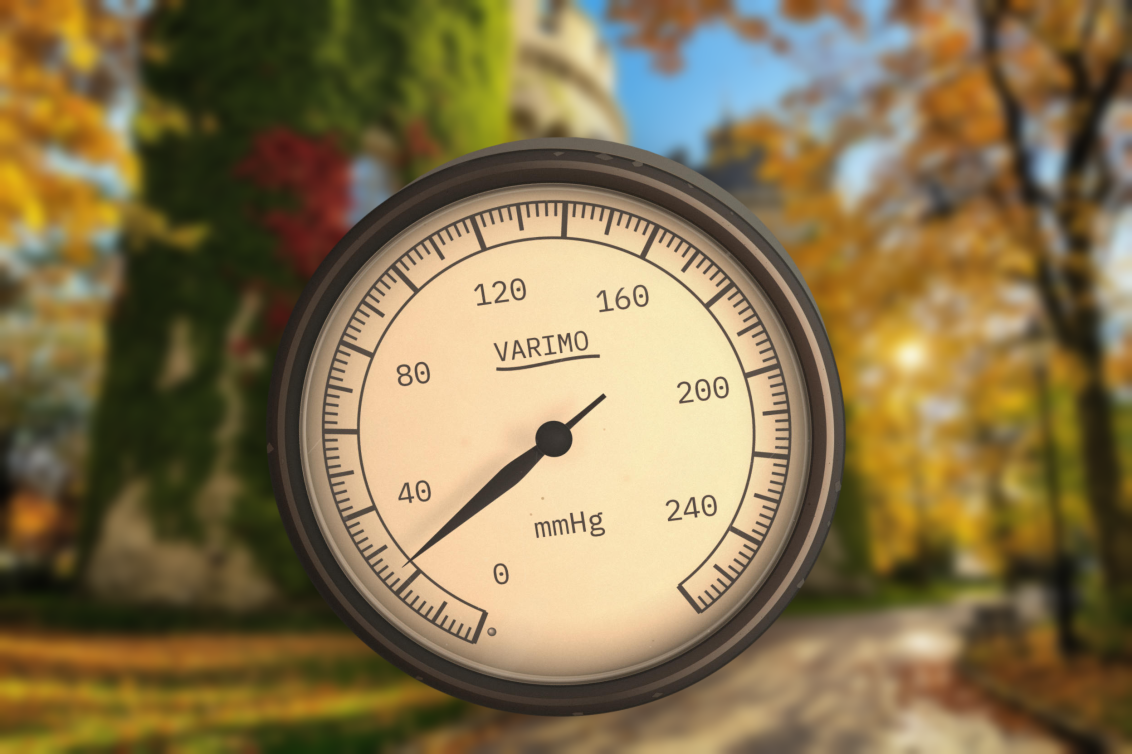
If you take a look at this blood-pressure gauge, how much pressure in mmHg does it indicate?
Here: 24 mmHg
